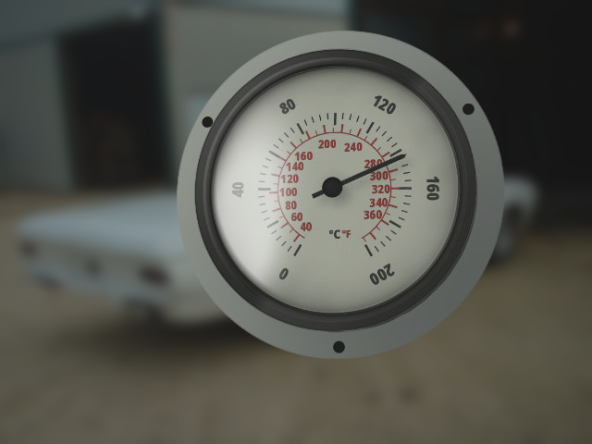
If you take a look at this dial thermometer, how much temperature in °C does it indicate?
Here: 144 °C
